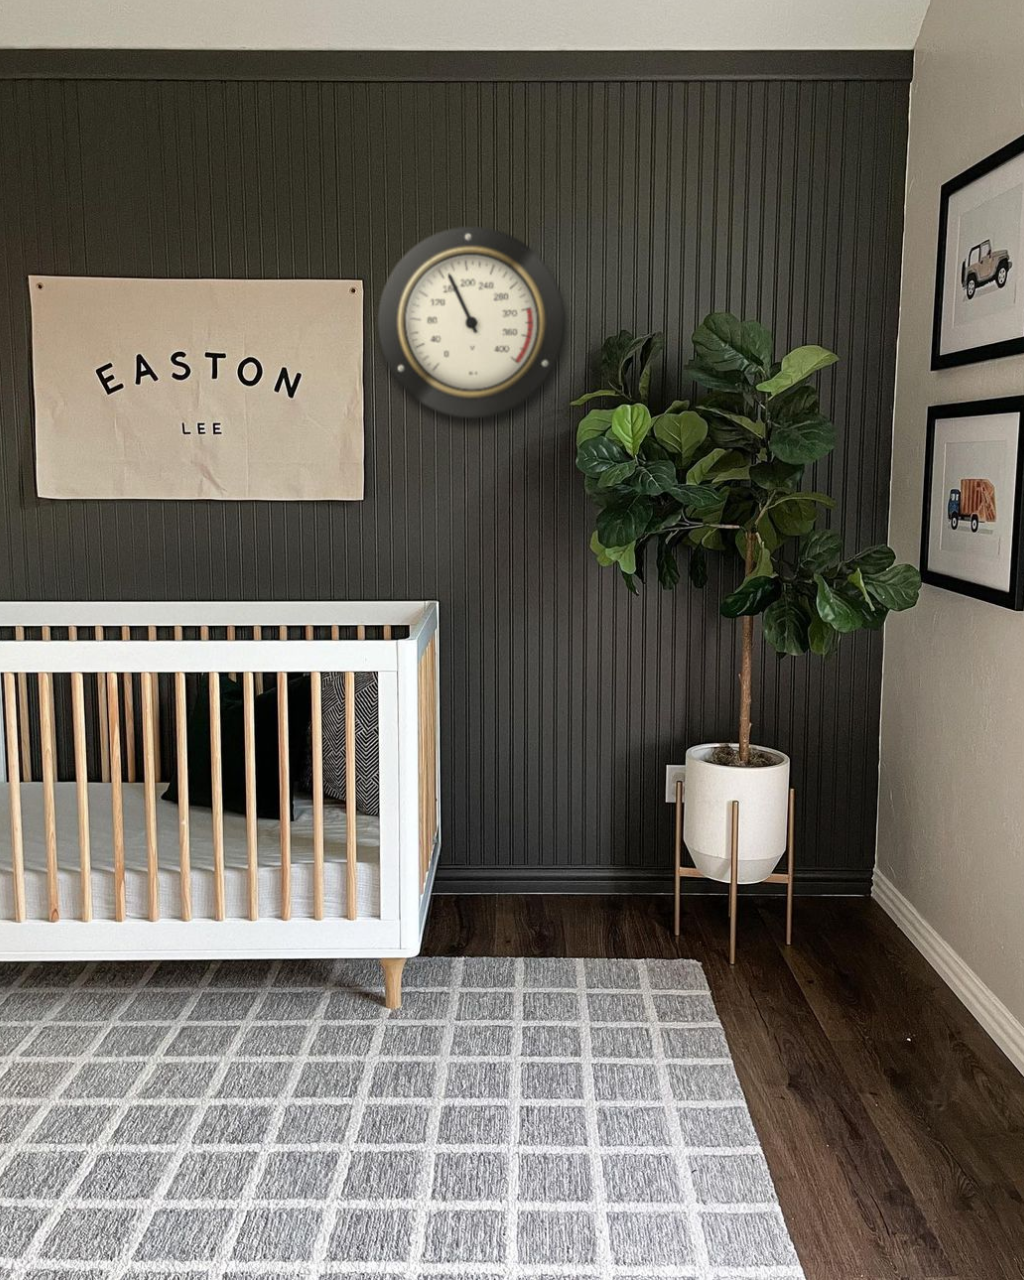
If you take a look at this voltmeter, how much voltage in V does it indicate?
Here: 170 V
